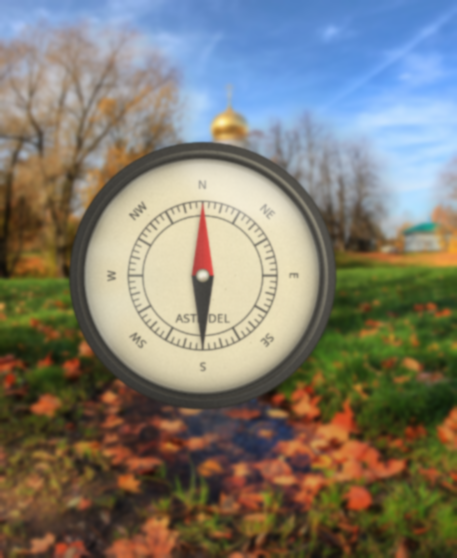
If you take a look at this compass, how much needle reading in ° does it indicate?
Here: 0 °
